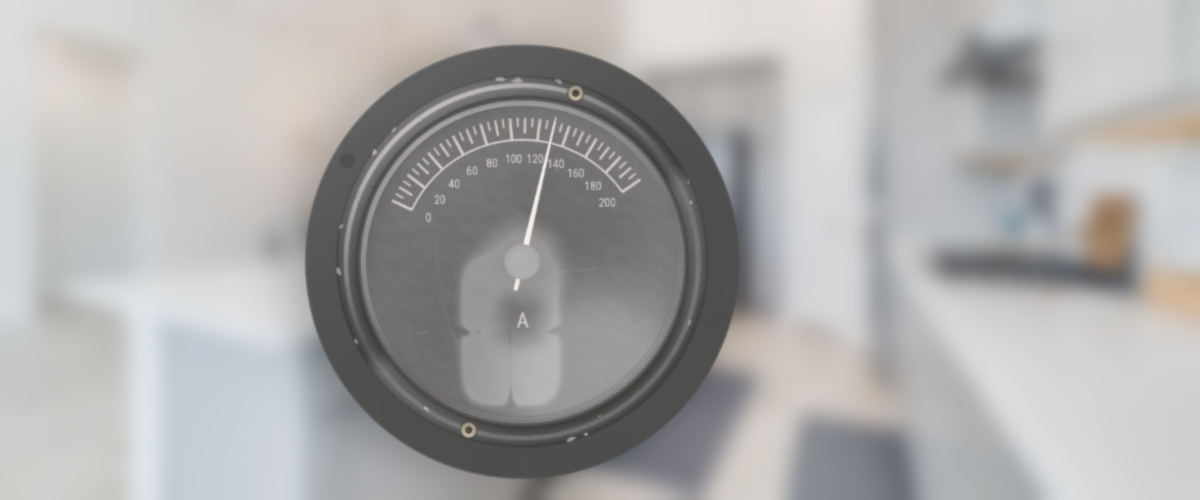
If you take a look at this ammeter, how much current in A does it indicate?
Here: 130 A
